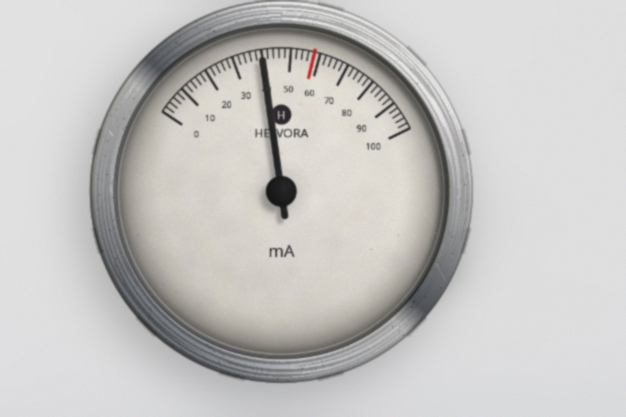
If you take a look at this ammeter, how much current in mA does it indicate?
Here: 40 mA
